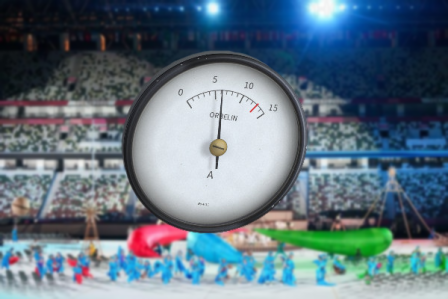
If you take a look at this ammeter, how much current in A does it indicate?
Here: 6 A
